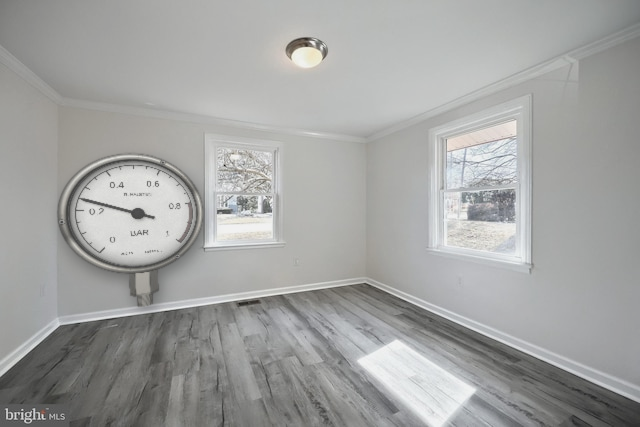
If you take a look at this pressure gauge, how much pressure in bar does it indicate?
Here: 0.25 bar
